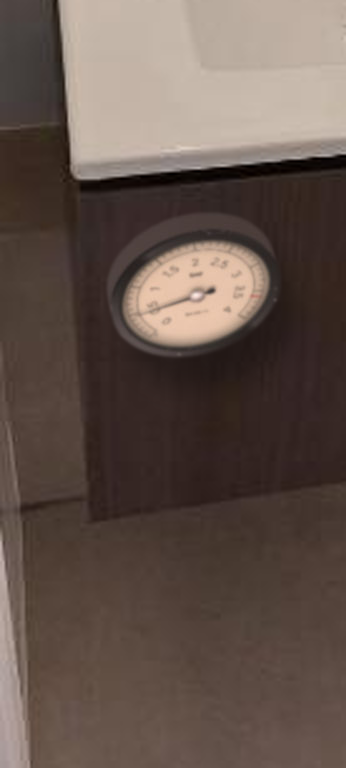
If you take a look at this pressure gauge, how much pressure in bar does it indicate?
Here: 0.5 bar
